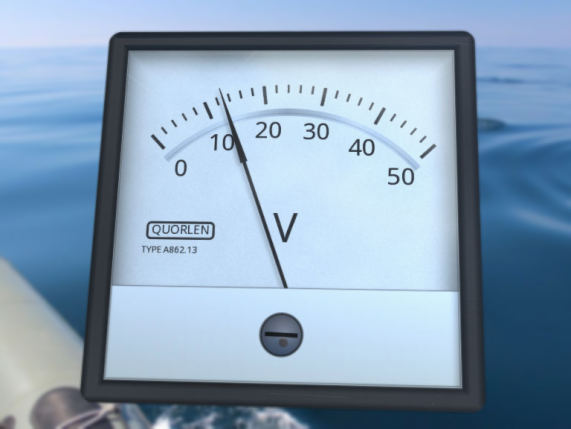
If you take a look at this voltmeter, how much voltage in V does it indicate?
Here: 13 V
